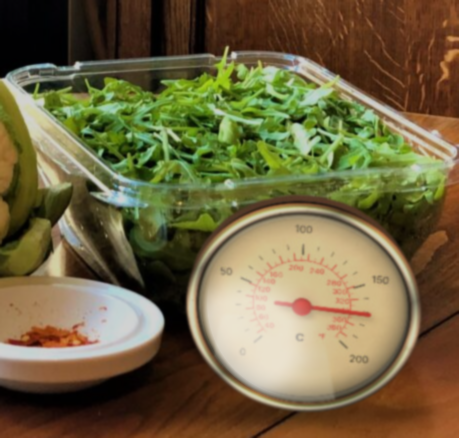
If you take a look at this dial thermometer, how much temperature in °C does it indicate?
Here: 170 °C
